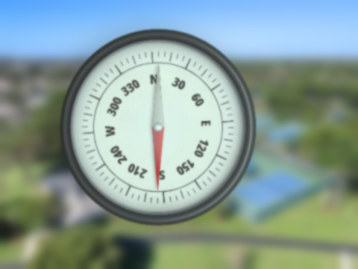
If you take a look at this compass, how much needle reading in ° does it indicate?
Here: 185 °
